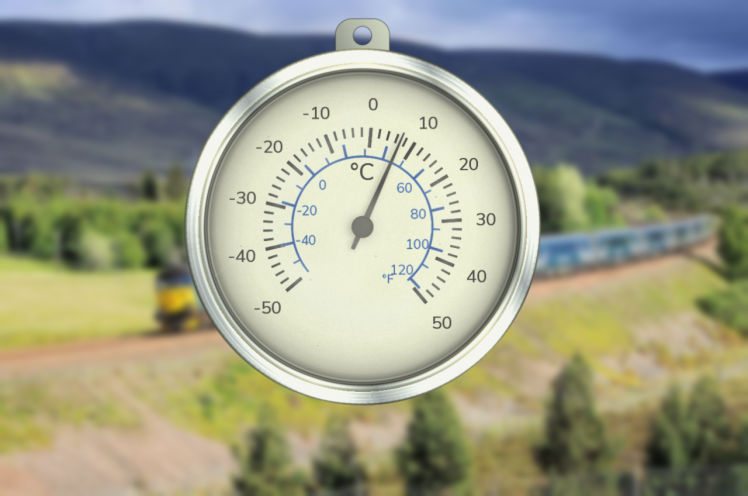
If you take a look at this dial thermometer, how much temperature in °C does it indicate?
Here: 7 °C
